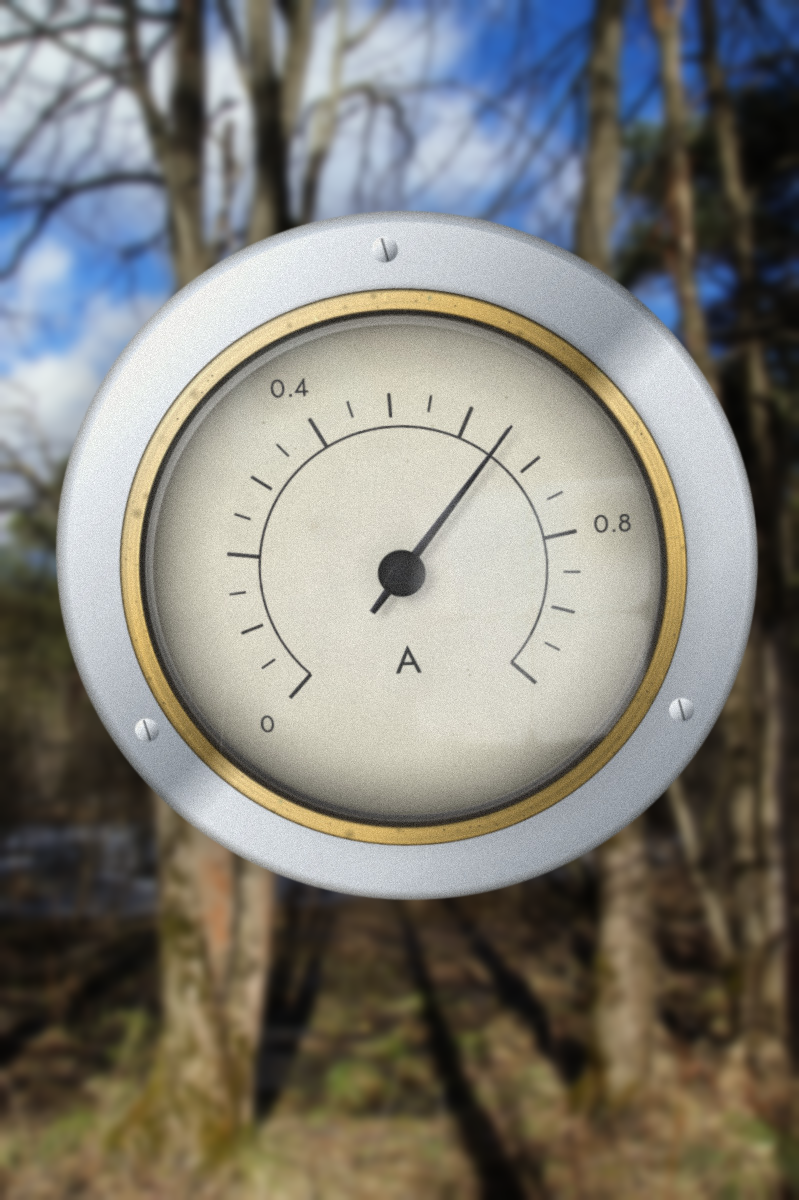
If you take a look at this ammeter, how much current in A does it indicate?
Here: 0.65 A
